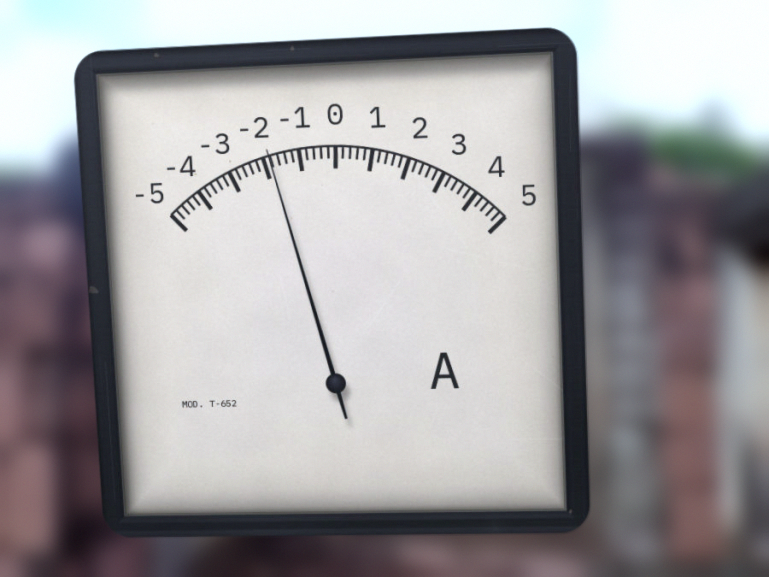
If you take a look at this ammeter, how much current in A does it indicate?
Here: -1.8 A
